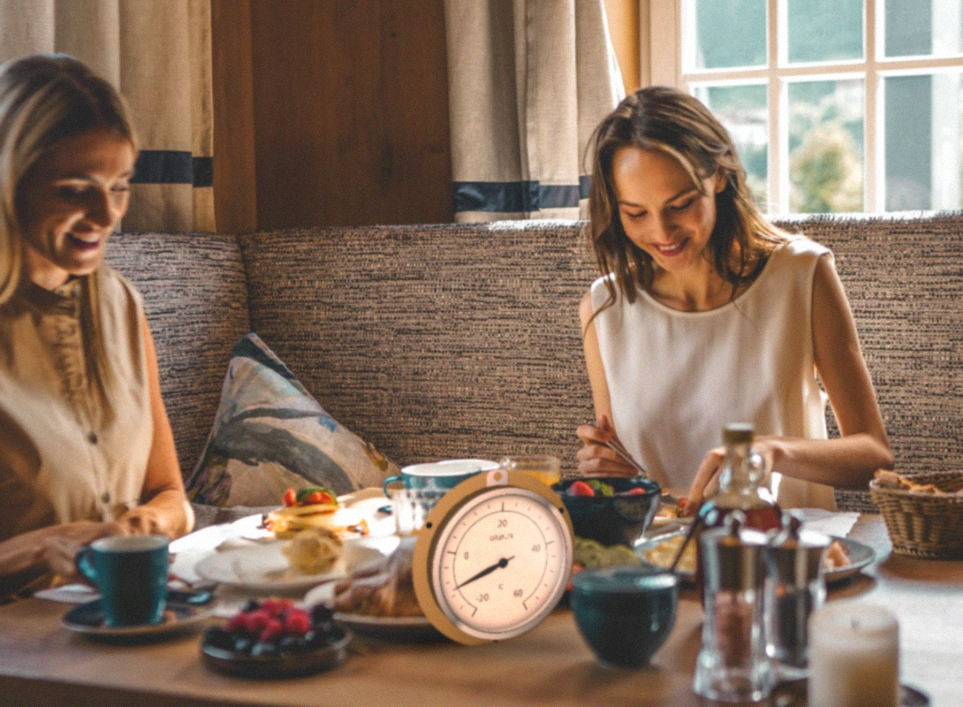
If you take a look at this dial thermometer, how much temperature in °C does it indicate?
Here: -10 °C
